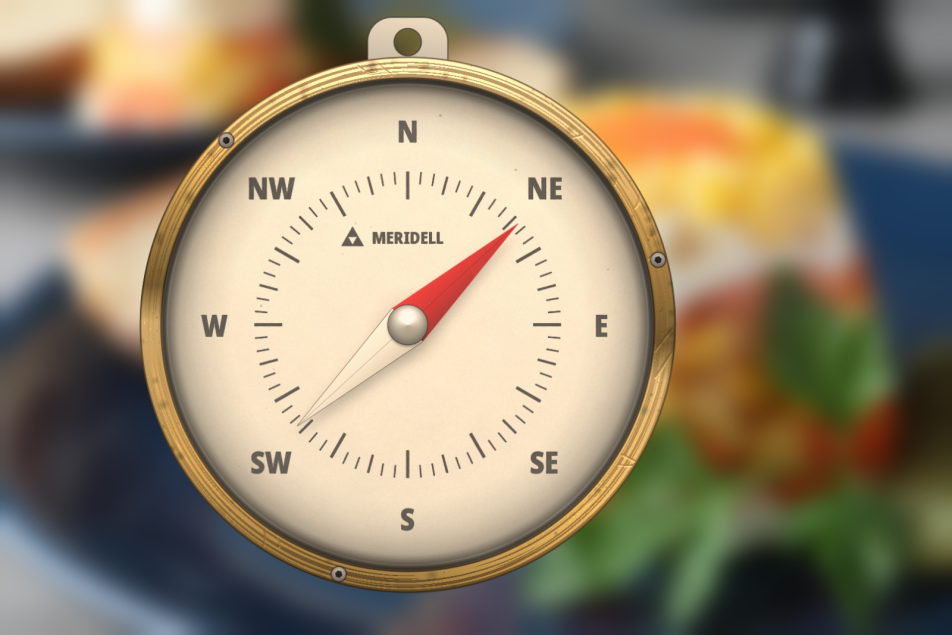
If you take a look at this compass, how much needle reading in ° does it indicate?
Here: 47.5 °
